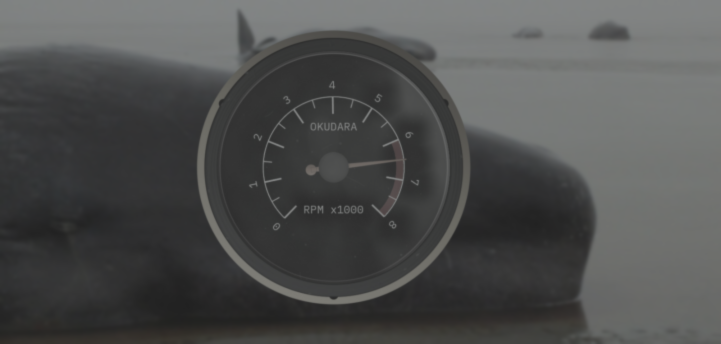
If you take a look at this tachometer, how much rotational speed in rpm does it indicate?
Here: 6500 rpm
